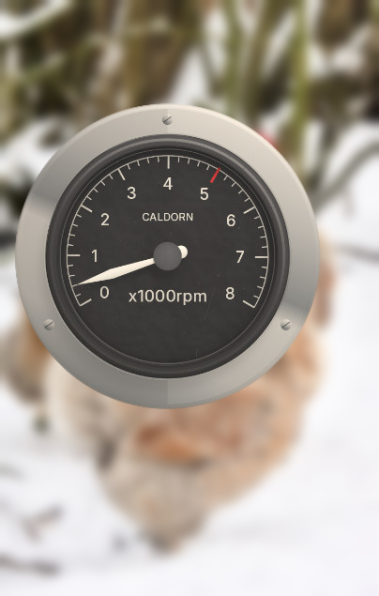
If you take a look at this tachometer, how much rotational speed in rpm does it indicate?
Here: 400 rpm
